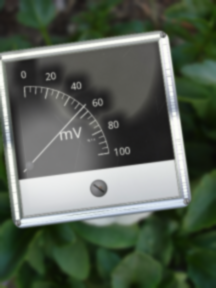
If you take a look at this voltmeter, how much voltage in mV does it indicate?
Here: 55 mV
